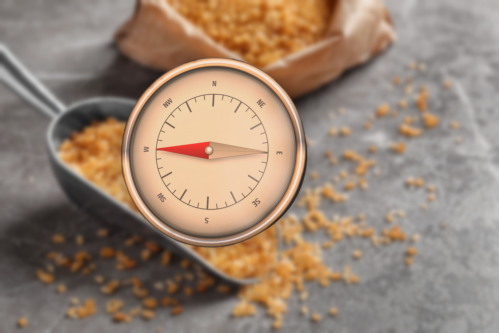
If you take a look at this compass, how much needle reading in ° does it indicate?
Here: 270 °
